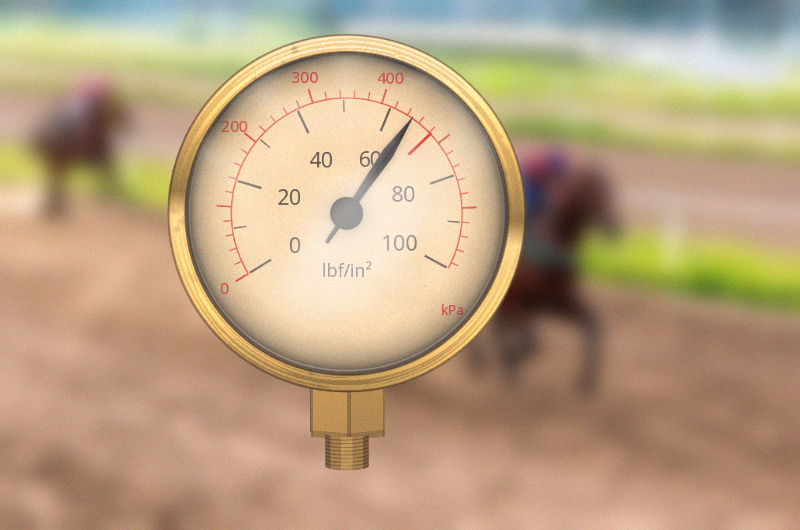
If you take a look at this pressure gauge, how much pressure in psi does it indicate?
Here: 65 psi
